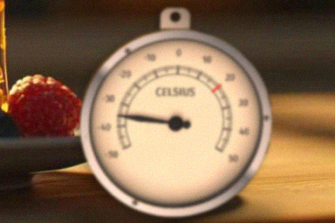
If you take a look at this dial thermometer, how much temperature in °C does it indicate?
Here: -35 °C
